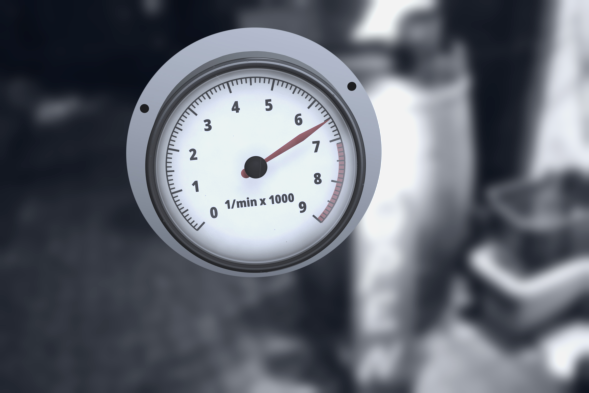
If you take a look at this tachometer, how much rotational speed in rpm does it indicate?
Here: 6500 rpm
